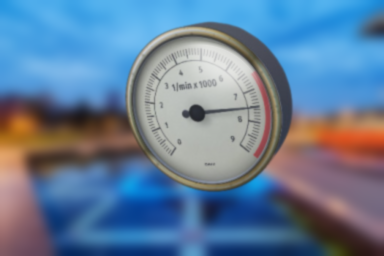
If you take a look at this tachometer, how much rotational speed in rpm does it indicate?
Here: 7500 rpm
